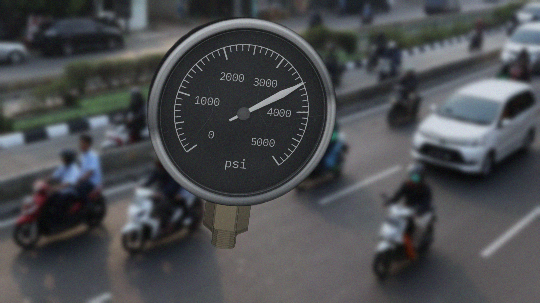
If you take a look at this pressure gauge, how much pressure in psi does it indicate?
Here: 3500 psi
